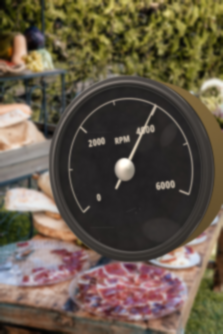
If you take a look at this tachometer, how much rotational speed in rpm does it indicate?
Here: 4000 rpm
